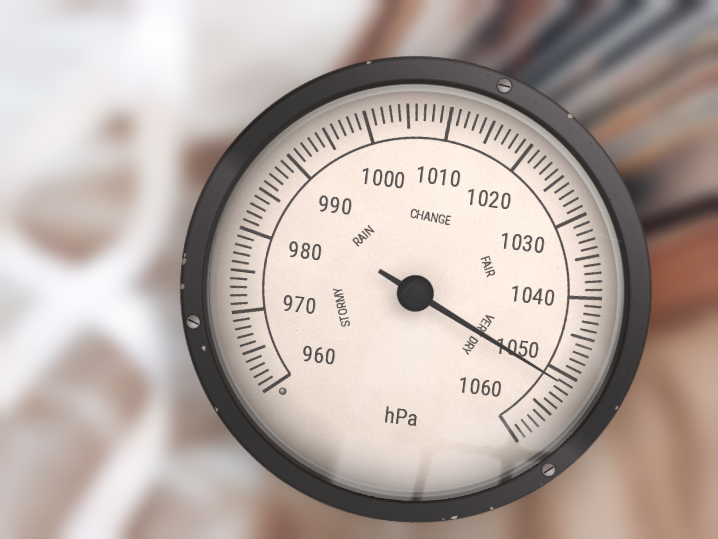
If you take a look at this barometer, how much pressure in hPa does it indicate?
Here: 1051 hPa
